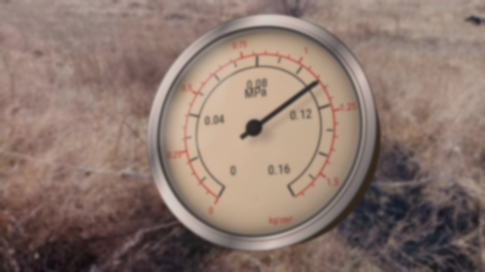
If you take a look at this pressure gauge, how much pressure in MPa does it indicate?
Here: 0.11 MPa
